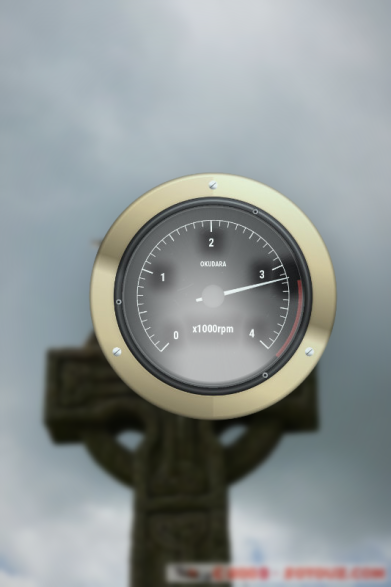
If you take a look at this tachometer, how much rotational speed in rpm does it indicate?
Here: 3150 rpm
